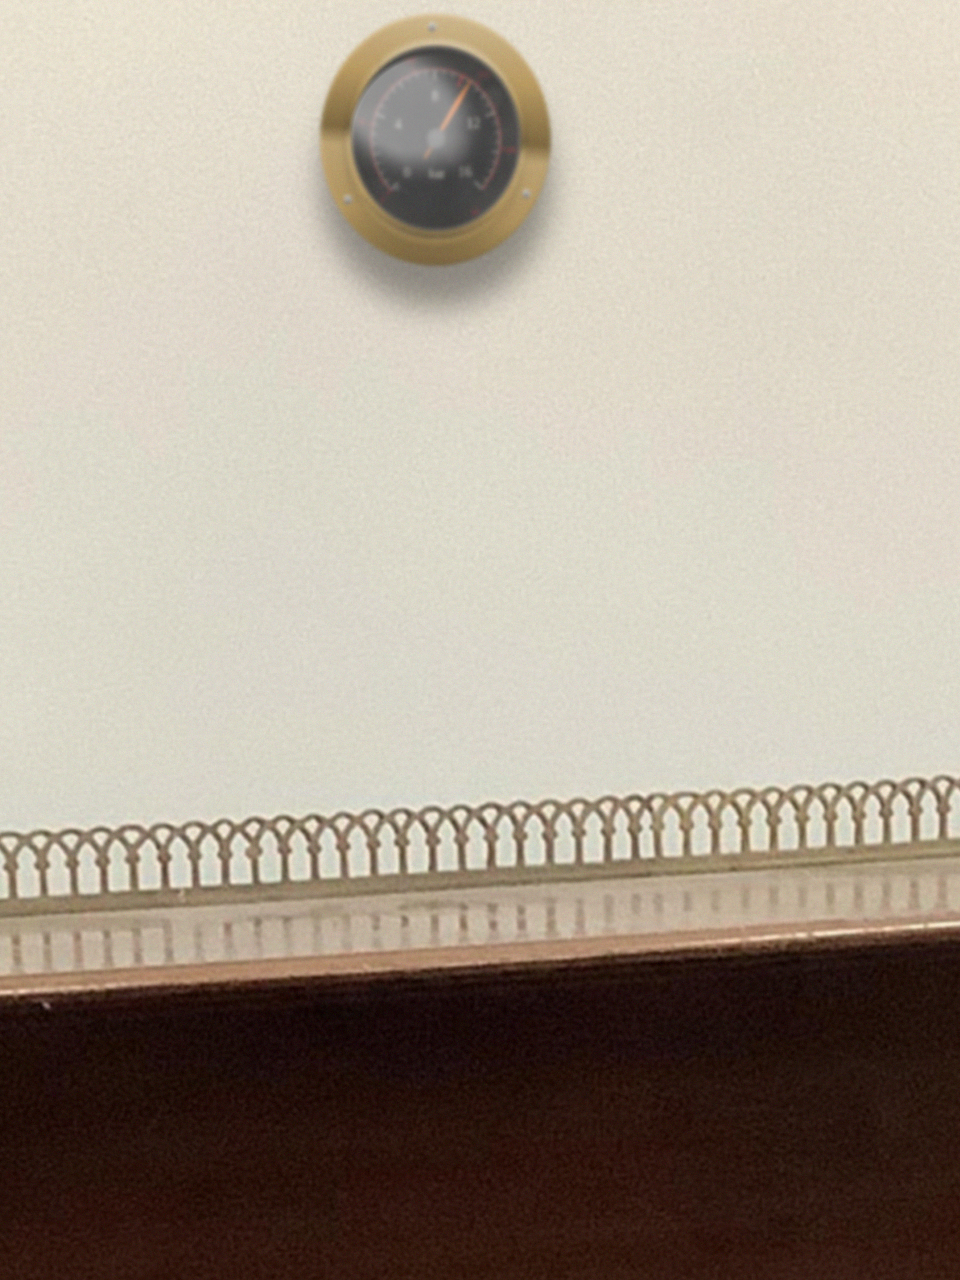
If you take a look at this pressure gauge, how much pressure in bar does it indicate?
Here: 10 bar
